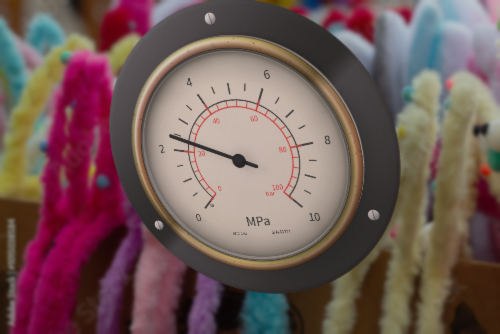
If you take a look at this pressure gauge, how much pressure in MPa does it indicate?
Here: 2.5 MPa
